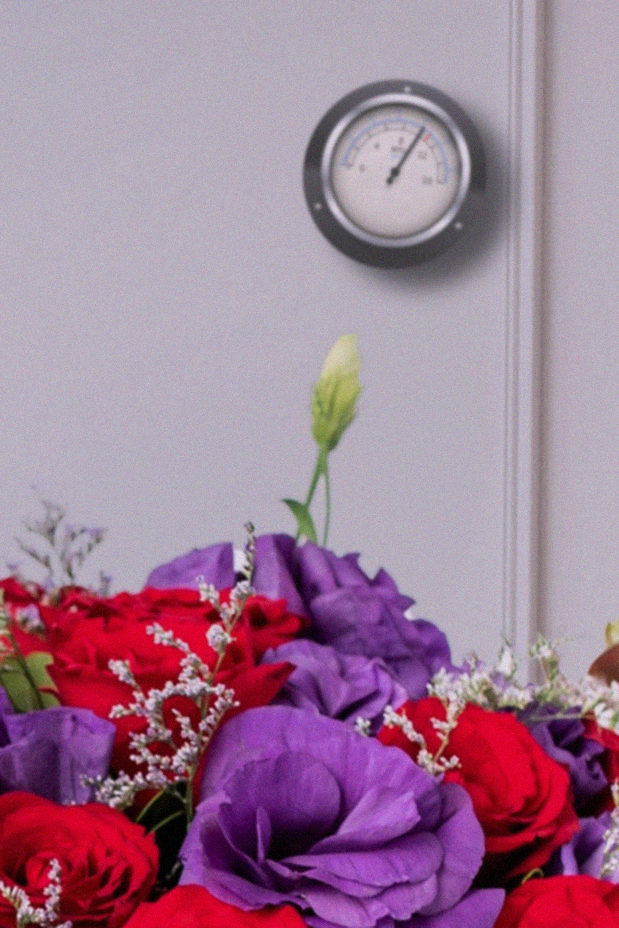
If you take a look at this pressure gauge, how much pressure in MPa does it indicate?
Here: 10 MPa
